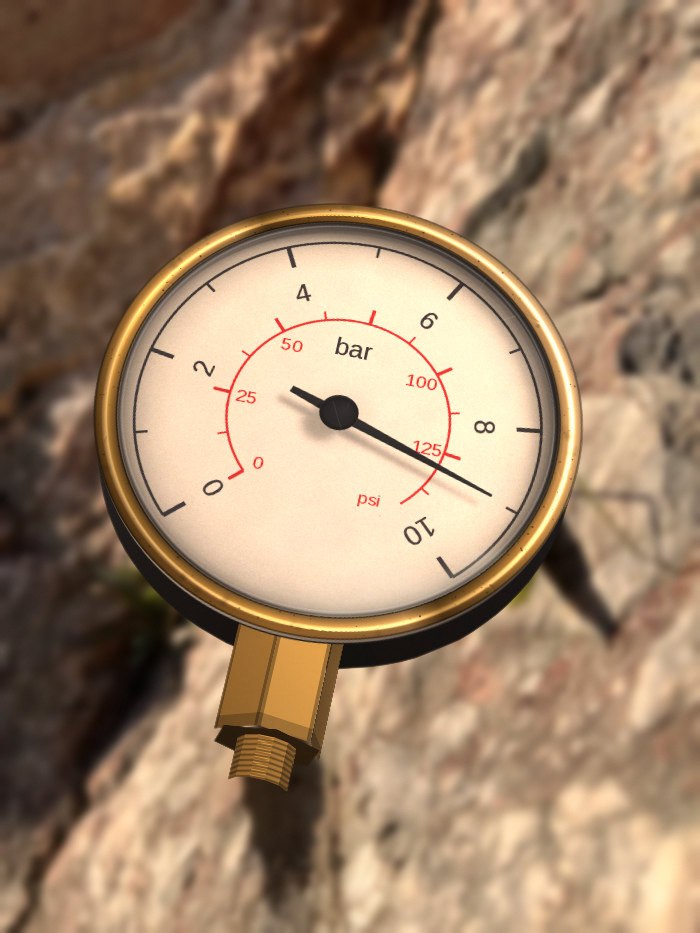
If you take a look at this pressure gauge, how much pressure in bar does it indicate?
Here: 9 bar
